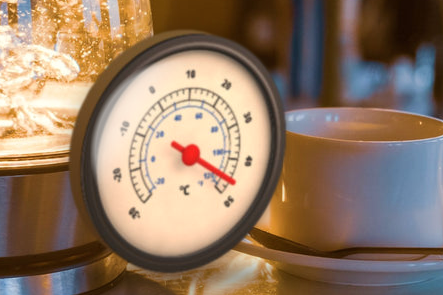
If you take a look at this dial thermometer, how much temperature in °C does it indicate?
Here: 46 °C
